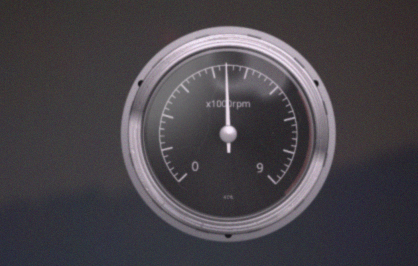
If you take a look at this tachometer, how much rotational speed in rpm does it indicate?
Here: 4400 rpm
